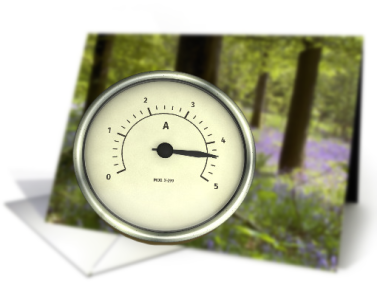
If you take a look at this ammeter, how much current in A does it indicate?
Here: 4.4 A
